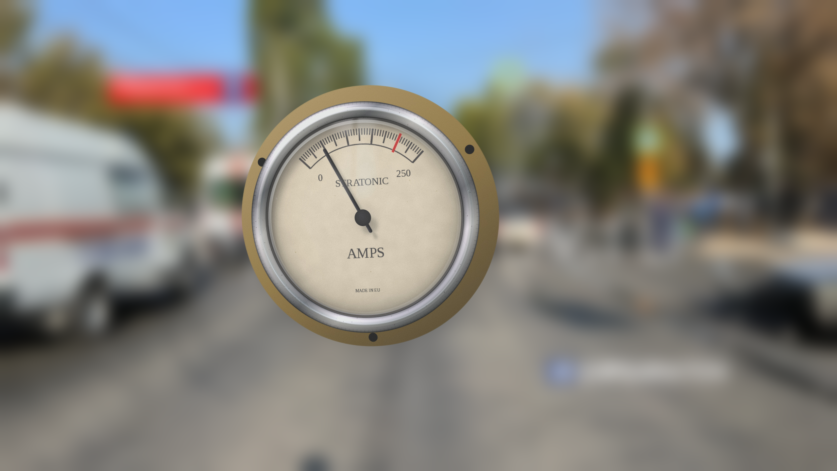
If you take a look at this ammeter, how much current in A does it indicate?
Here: 50 A
